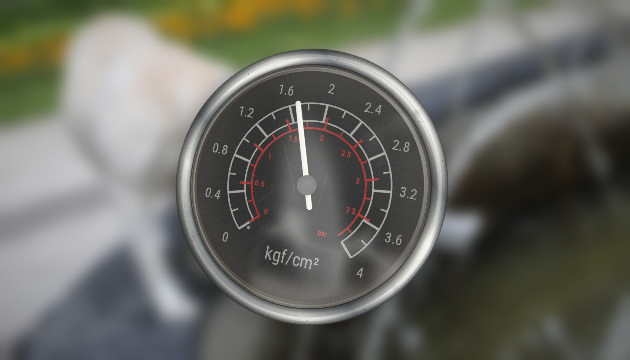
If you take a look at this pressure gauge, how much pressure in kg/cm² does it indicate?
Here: 1.7 kg/cm²
